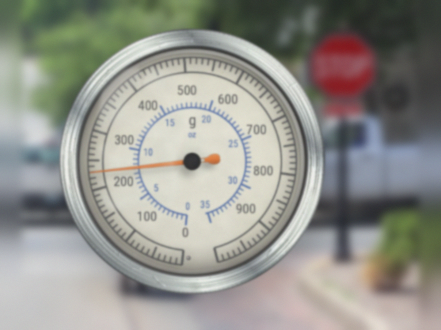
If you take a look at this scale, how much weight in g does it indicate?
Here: 230 g
